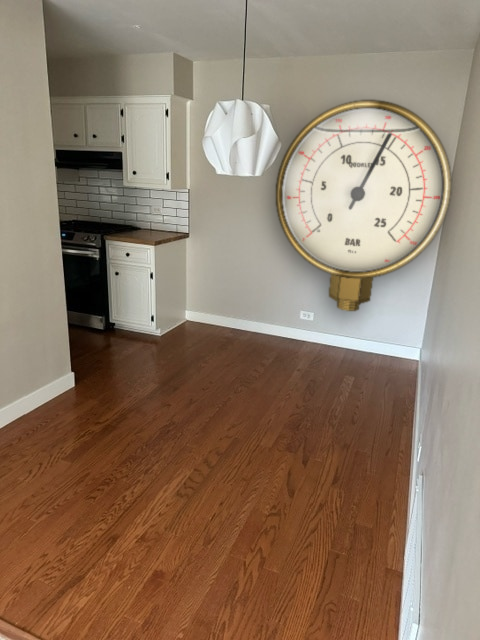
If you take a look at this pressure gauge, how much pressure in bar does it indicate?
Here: 14.5 bar
